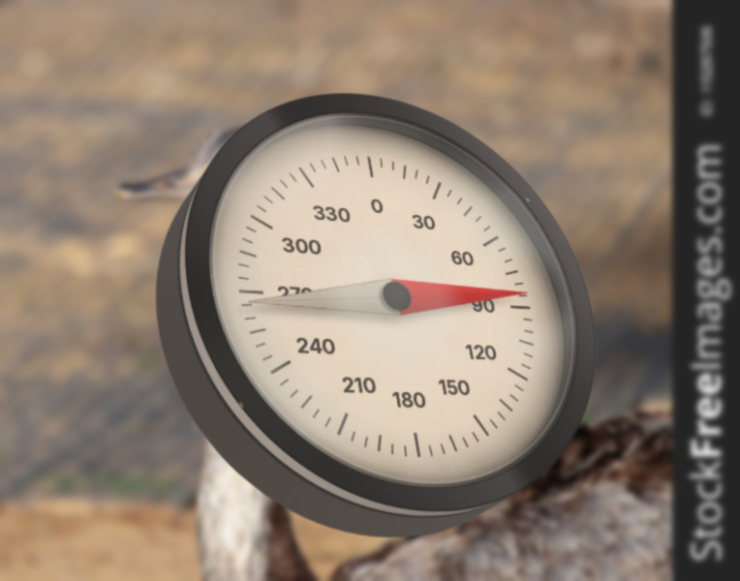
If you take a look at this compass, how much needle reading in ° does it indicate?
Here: 85 °
